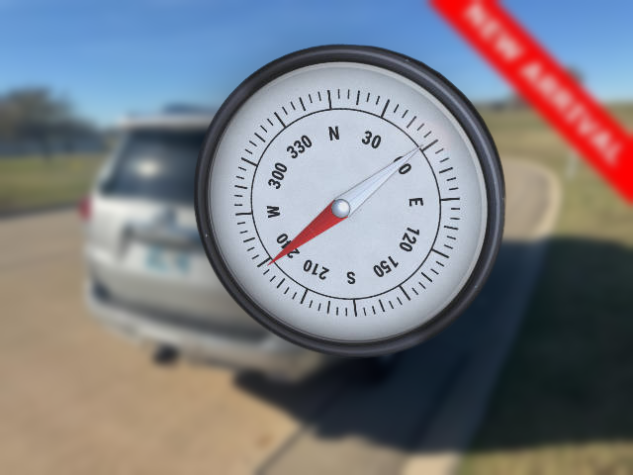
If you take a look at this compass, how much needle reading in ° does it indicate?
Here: 237.5 °
